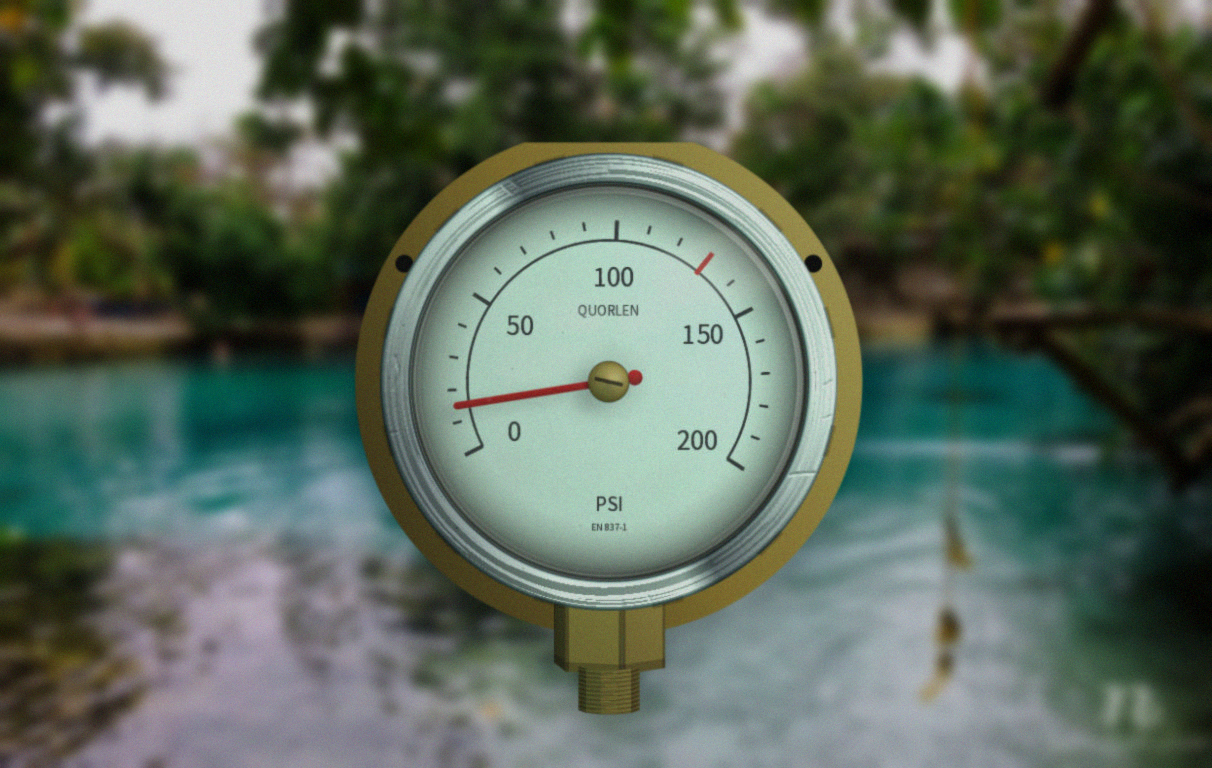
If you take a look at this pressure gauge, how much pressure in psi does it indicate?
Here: 15 psi
